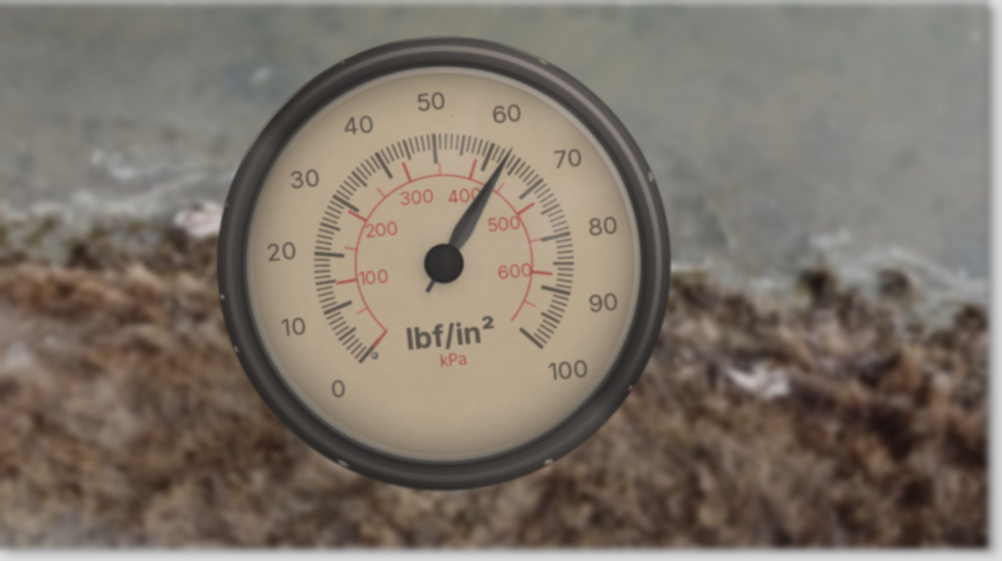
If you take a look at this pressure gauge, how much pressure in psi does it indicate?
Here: 63 psi
